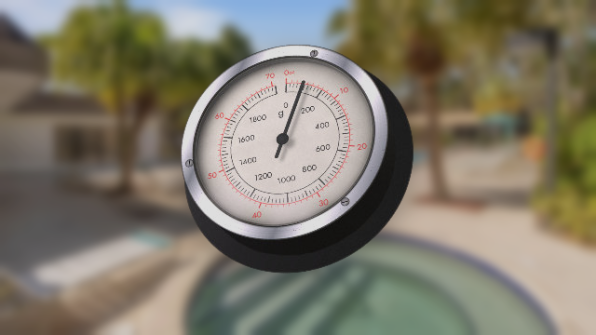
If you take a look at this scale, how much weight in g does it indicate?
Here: 100 g
